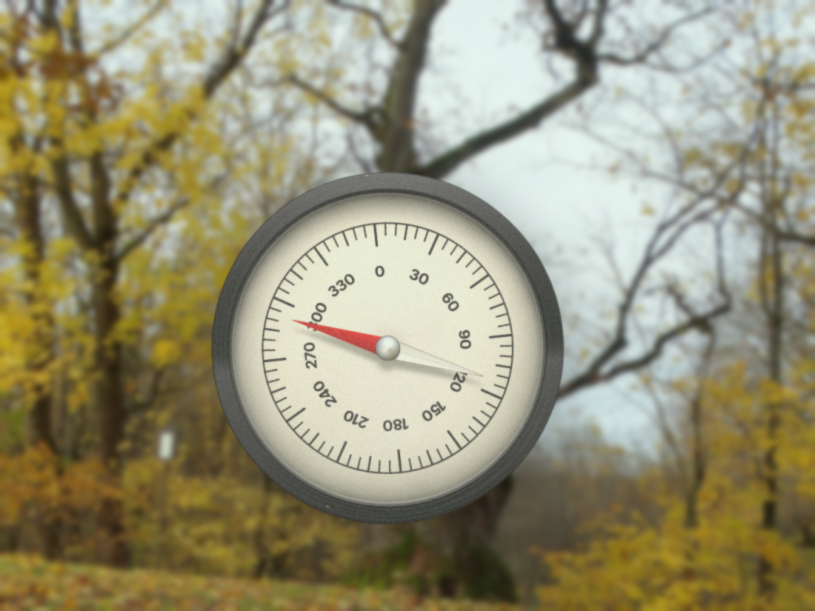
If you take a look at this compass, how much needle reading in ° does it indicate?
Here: 292.5 °
